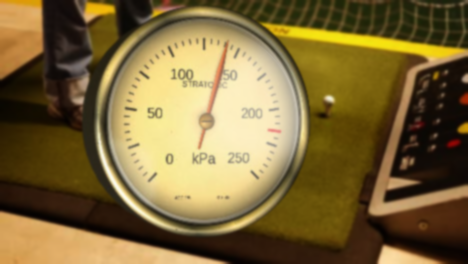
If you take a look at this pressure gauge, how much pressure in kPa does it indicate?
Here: 140 kPa
